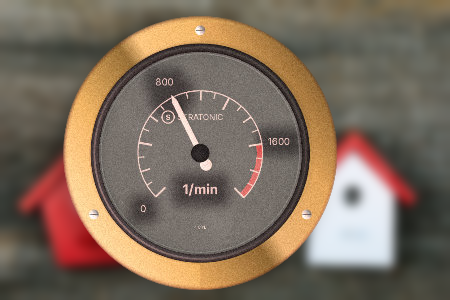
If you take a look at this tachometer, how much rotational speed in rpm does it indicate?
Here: 800 rpm
